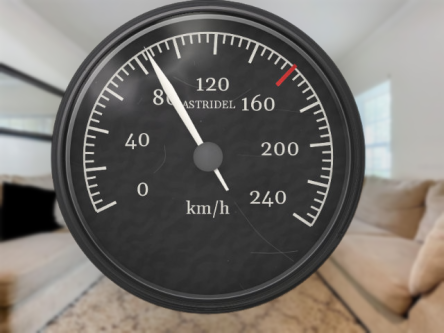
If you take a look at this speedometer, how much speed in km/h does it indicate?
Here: 86 km/h
